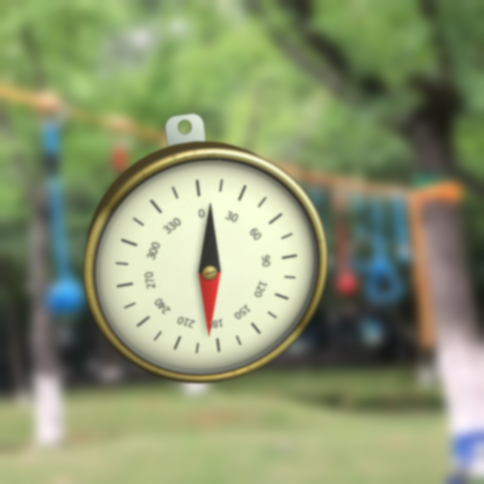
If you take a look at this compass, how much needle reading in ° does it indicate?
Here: 187.5 °
